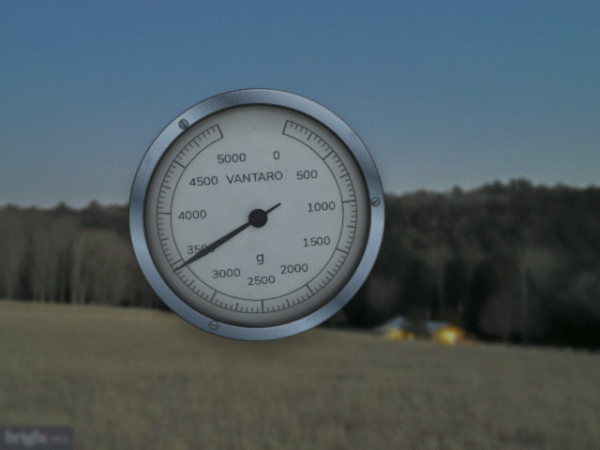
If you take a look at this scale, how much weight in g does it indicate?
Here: 3450 g
